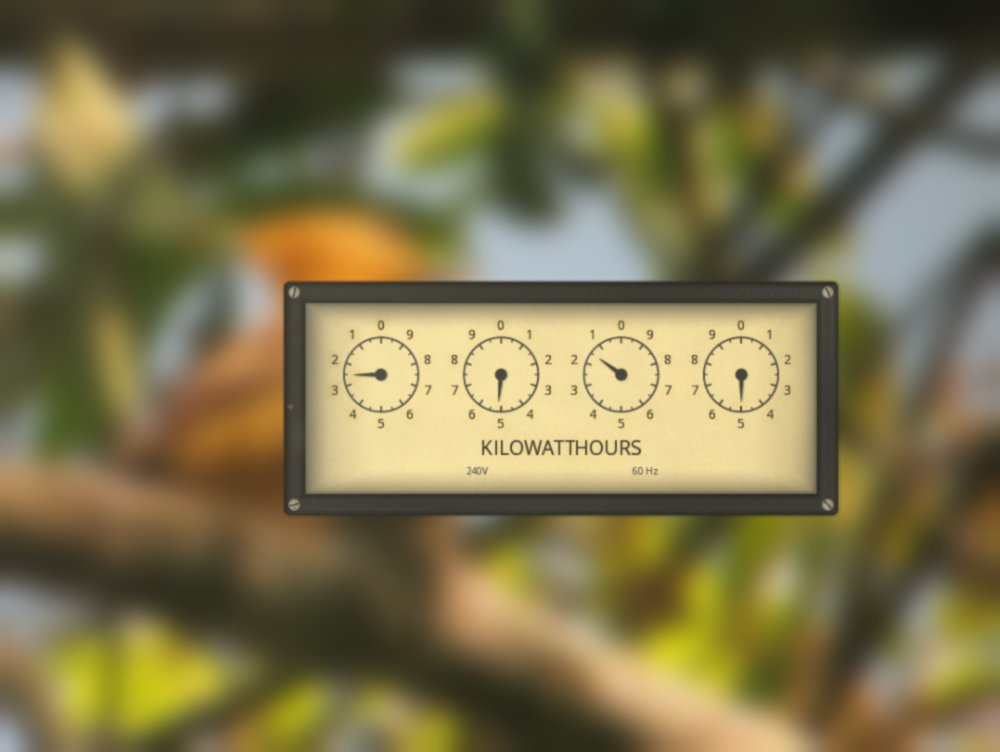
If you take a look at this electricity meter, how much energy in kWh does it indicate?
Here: 2515 kWh
